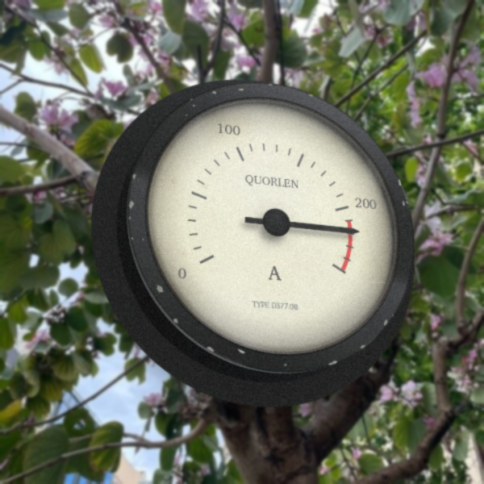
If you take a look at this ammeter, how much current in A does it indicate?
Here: 220 A
